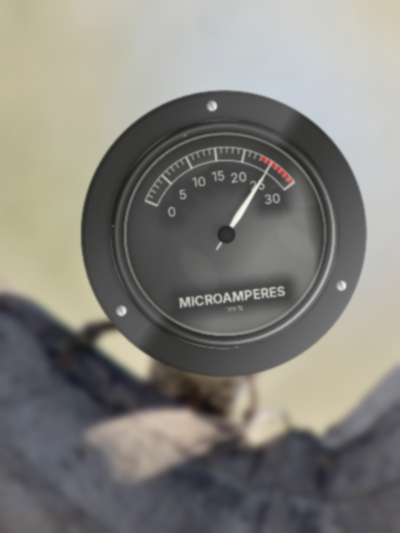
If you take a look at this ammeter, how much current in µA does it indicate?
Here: 25 µA
